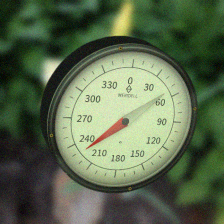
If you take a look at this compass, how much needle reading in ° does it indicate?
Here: 230 °
